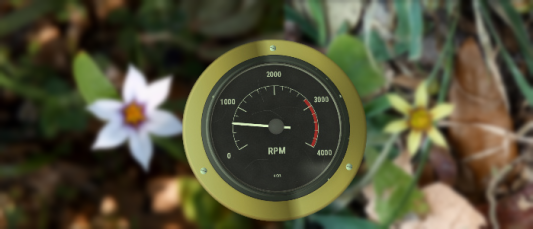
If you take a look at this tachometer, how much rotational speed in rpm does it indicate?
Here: 600 rpm
